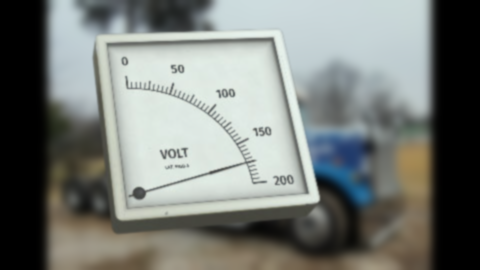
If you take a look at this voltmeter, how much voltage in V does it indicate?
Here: 175 V
